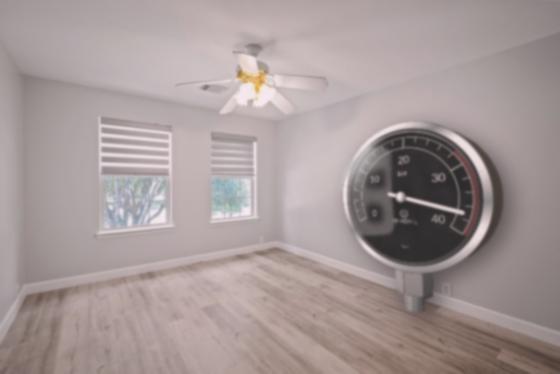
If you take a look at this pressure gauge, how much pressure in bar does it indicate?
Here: 37 bar
